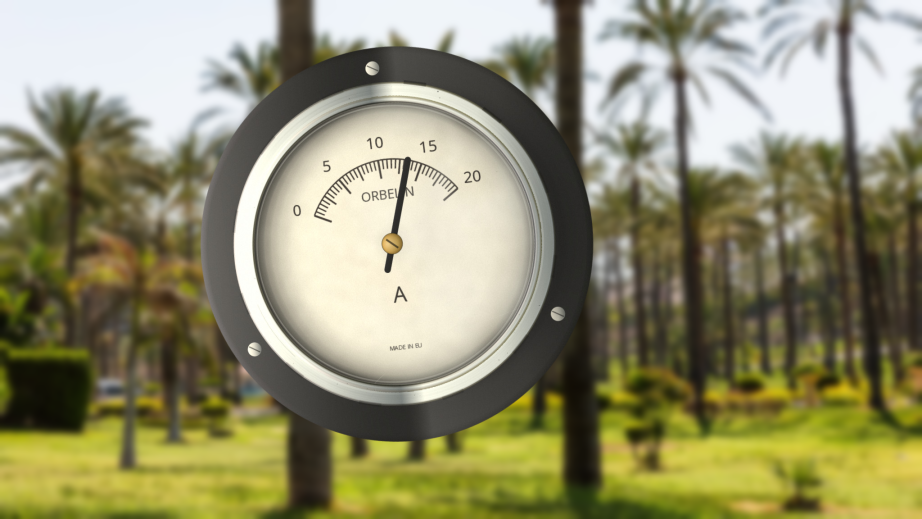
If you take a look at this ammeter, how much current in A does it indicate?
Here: 13.5 A
